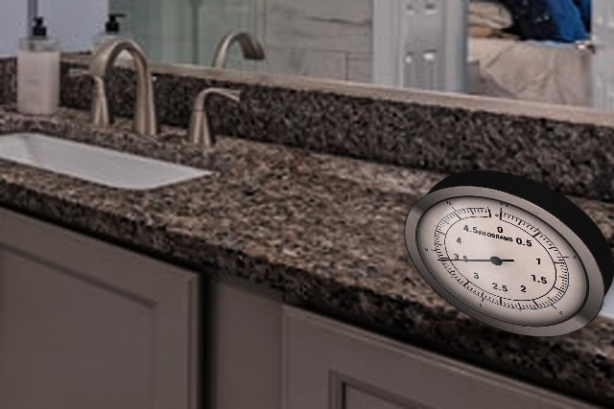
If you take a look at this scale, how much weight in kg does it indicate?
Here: 3.5 kg
